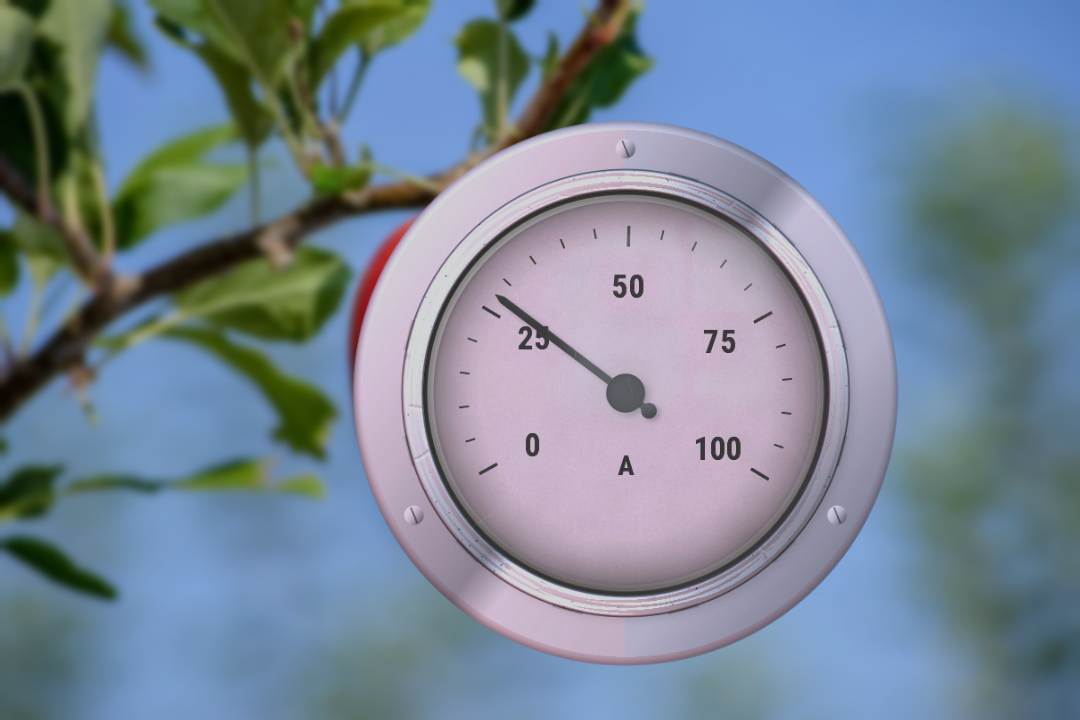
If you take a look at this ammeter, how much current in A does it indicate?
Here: 27.5 A
